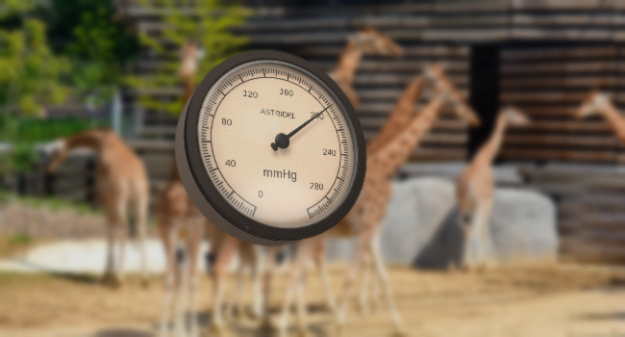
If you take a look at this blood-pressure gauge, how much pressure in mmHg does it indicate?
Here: 200 mmHg
